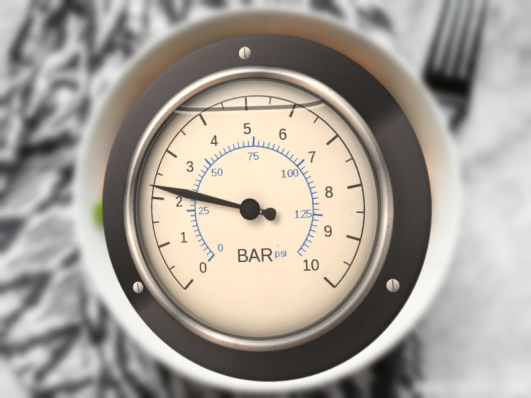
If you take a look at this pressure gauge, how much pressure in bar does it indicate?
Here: 2.25 bar
